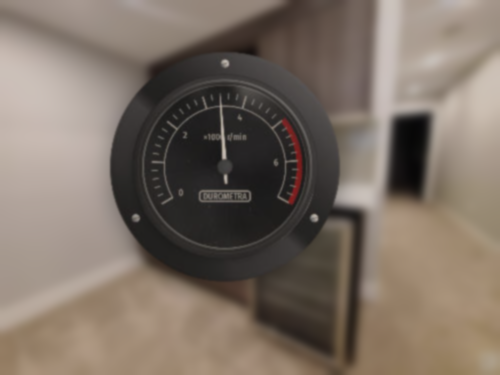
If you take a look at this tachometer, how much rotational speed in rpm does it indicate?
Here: 3400 rpm
